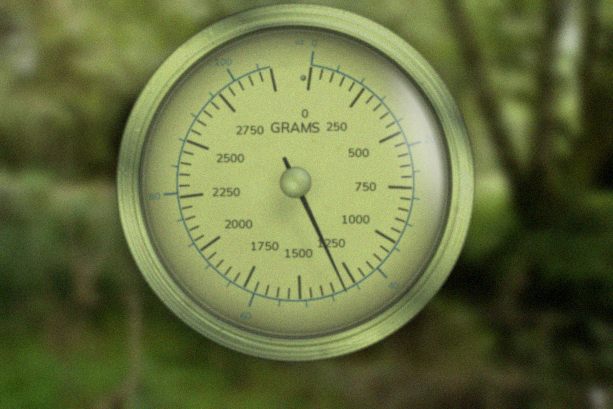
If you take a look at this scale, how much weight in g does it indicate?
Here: 1300 g
